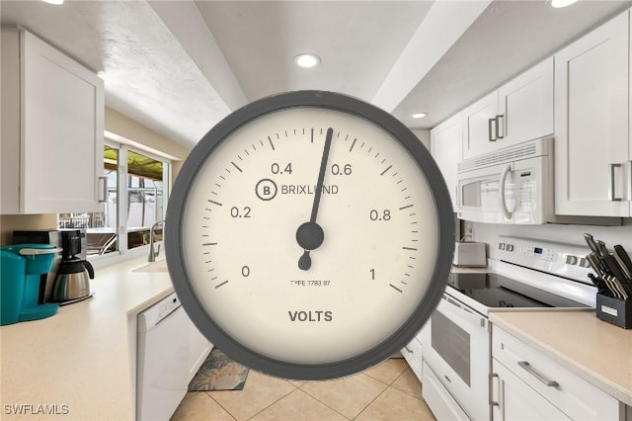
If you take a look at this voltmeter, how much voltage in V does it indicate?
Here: 0.54 V
